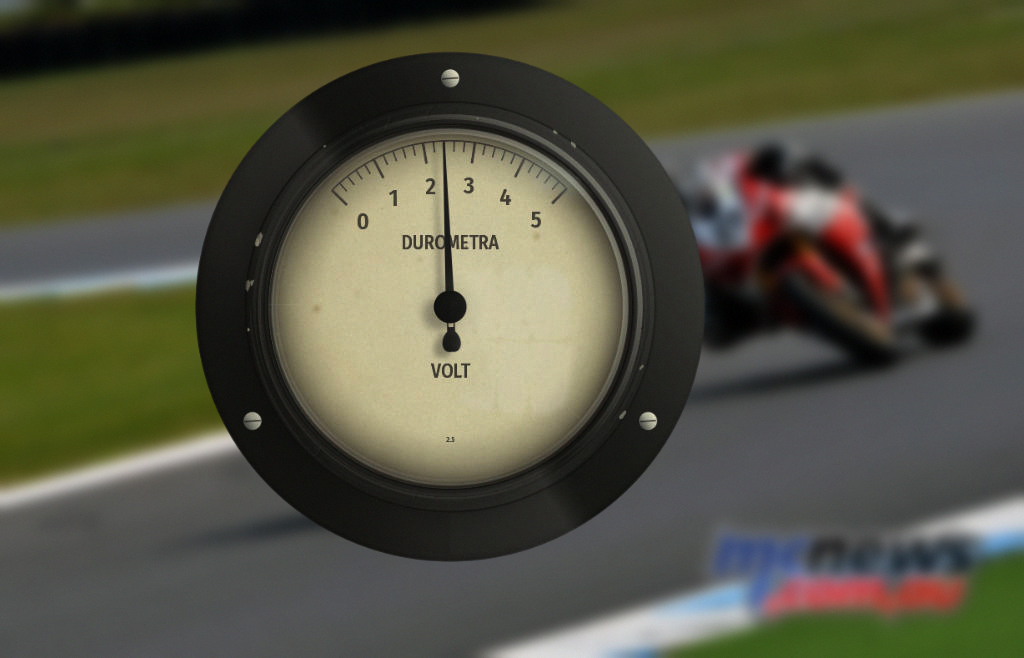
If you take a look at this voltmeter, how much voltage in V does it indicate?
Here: 2.4 V
